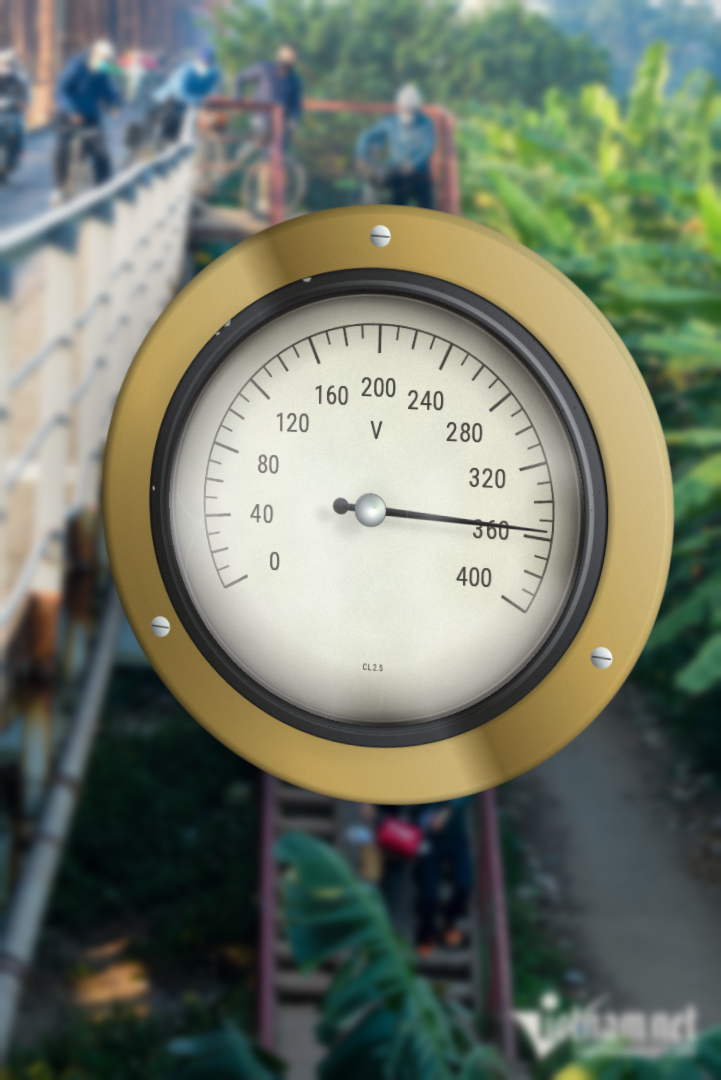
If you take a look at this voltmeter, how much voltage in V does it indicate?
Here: 355 V
